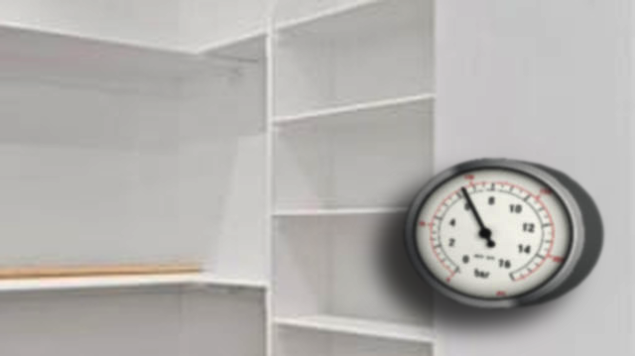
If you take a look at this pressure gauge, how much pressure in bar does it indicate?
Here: 6.5 bar
